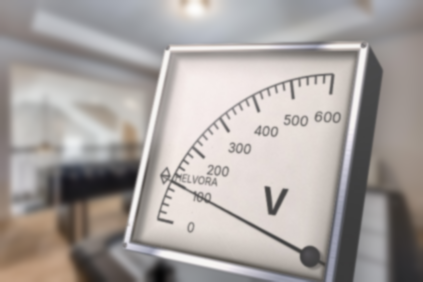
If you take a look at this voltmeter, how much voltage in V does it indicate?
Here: 100 V
